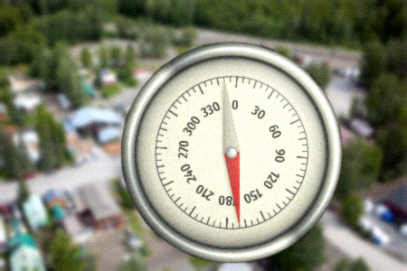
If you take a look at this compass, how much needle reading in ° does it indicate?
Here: 170 °
